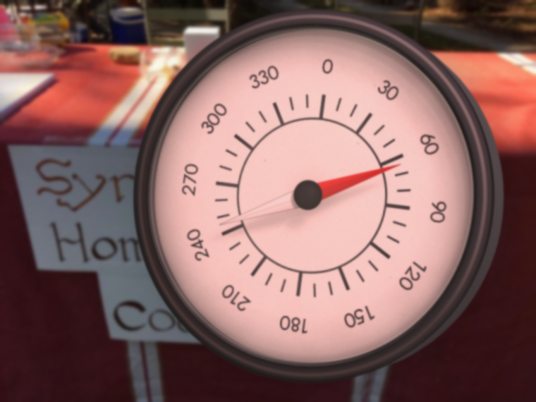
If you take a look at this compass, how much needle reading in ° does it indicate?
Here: 65 °
